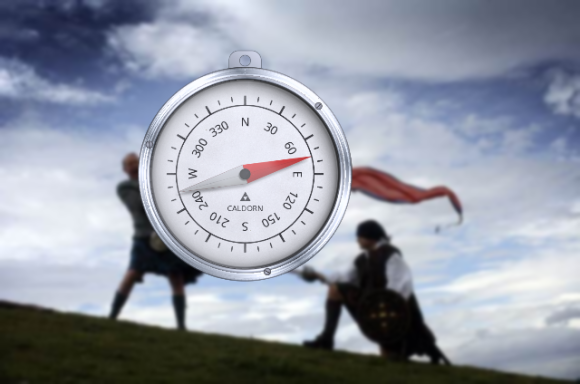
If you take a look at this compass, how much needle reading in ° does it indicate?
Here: 75 °
